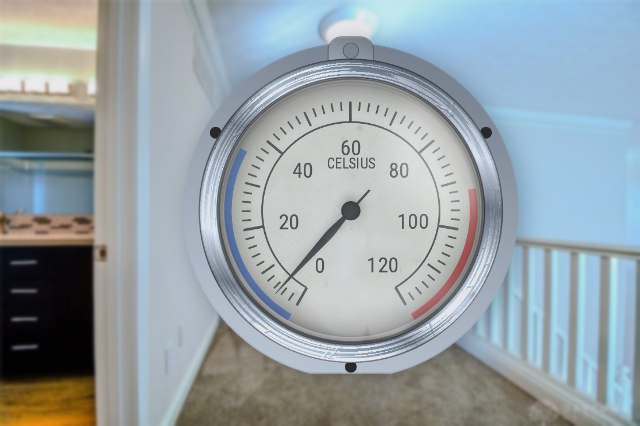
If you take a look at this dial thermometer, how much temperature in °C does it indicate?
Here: 5 °C
